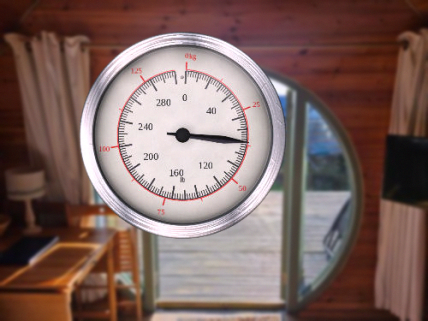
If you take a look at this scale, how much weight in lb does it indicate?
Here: 80 lb
